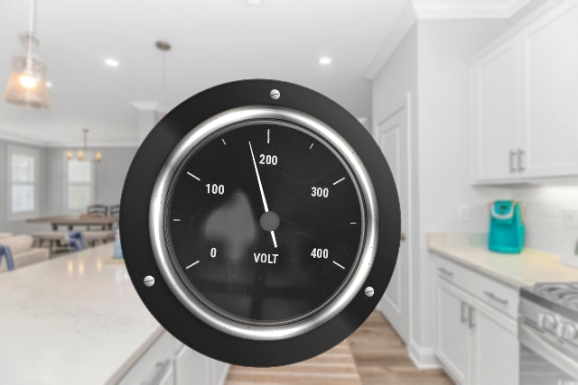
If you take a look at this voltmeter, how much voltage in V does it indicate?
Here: 175 V
